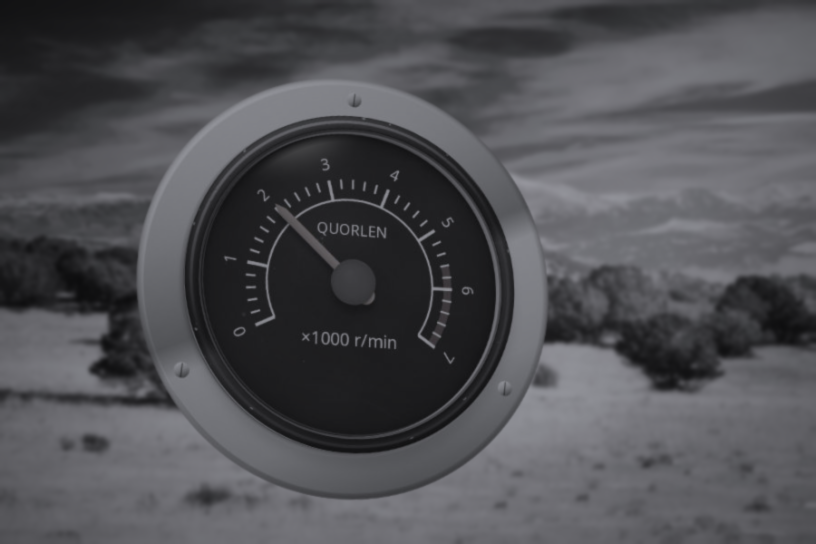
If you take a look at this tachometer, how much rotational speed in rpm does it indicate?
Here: 2000 rpm
